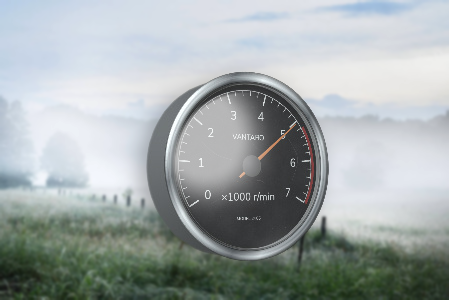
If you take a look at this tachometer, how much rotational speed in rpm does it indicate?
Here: 5000 rpm
